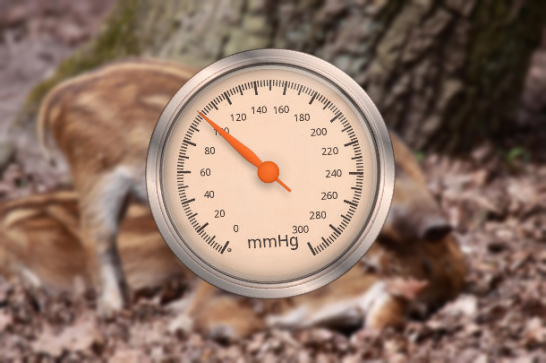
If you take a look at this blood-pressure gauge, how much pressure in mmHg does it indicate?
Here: 100 mmHg
